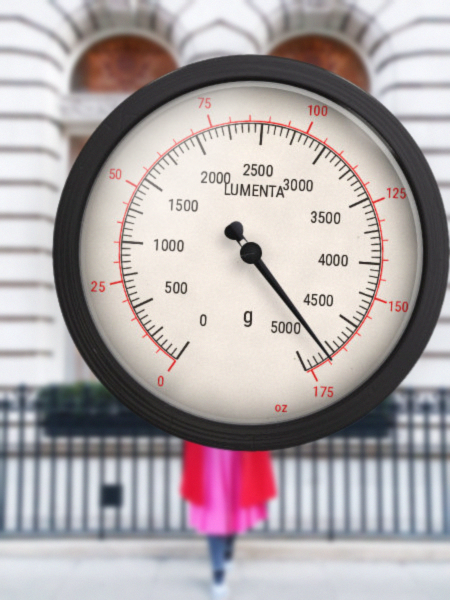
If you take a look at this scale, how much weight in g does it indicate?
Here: 4800 g
